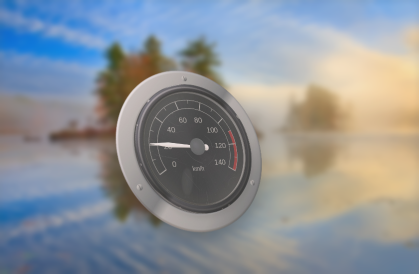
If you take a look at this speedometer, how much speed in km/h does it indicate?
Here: 20 km/h
